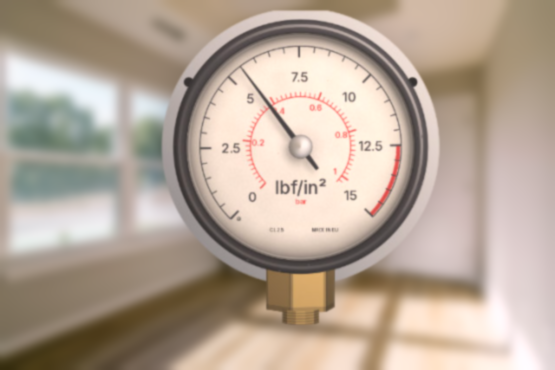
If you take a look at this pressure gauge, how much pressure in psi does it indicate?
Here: 5.5 psi
